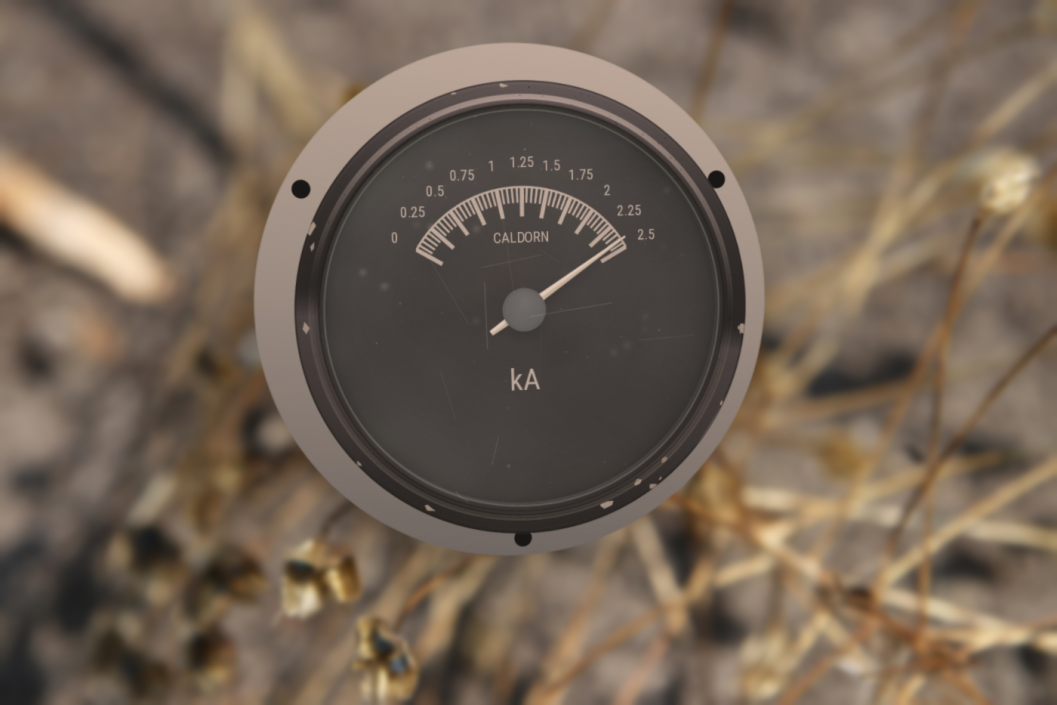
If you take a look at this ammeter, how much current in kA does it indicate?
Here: 2.4 kA
